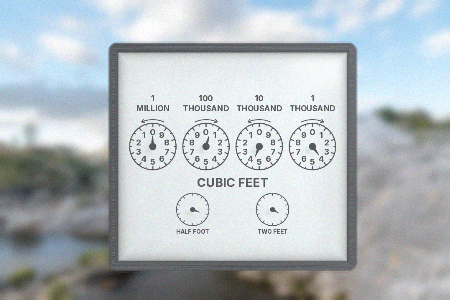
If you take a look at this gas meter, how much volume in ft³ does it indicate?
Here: 4400 ft³
